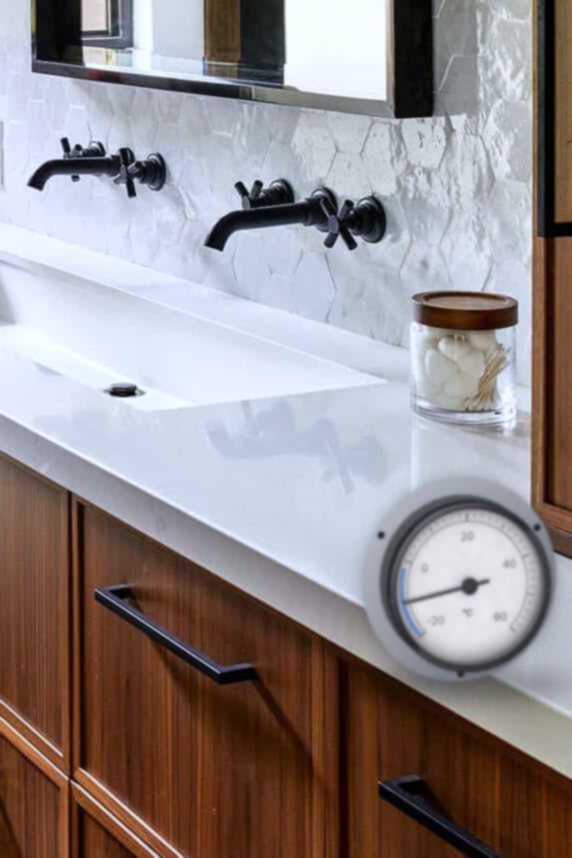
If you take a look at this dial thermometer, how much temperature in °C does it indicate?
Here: -10 °C
